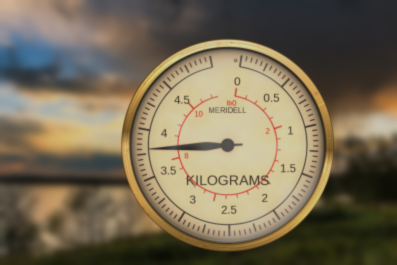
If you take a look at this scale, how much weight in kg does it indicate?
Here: 3.8 kg
